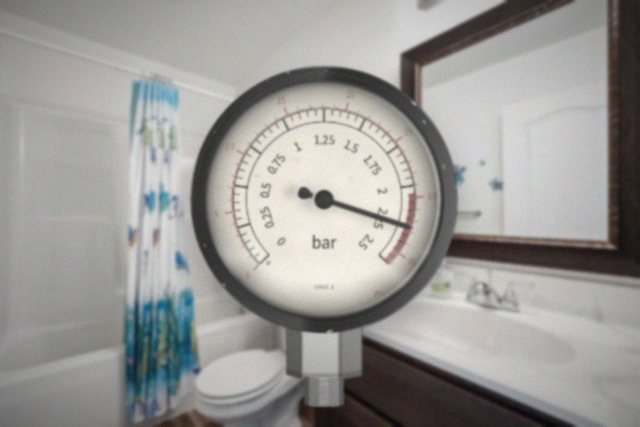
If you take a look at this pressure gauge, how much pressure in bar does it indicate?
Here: 2.25 bar
